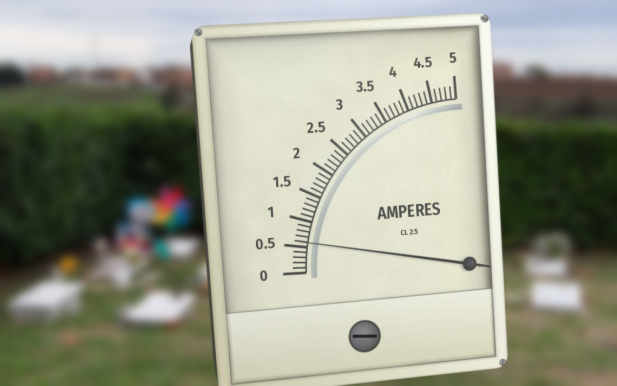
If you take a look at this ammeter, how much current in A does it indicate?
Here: 0.6 A
